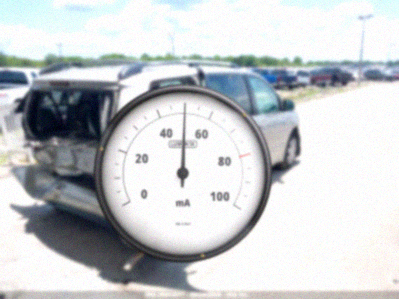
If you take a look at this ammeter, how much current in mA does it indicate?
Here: 50 mA
